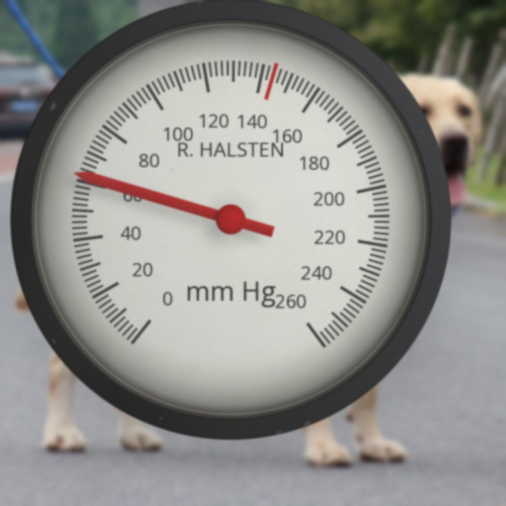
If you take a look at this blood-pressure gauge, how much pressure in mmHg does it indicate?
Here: 62 mmHg
